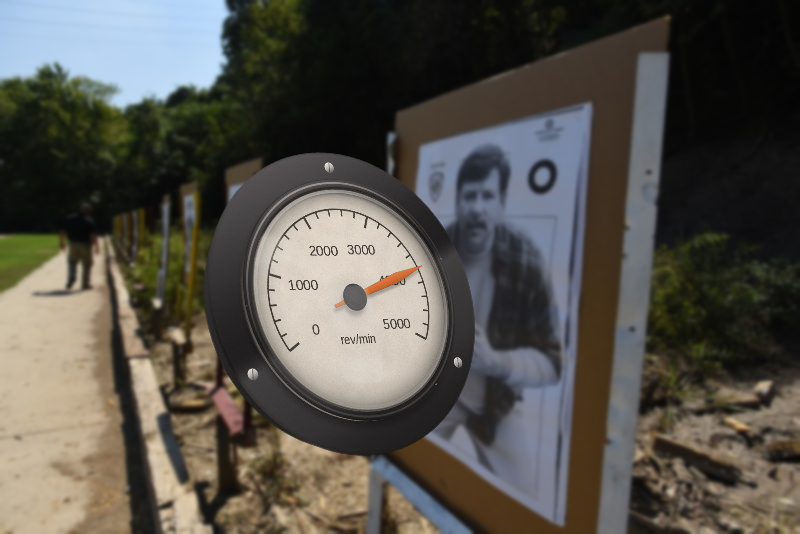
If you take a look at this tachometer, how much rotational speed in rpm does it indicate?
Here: 4000 rpm
